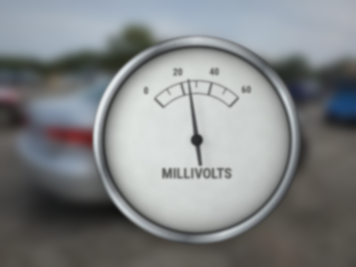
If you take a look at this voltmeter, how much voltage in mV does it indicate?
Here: 25 mV
